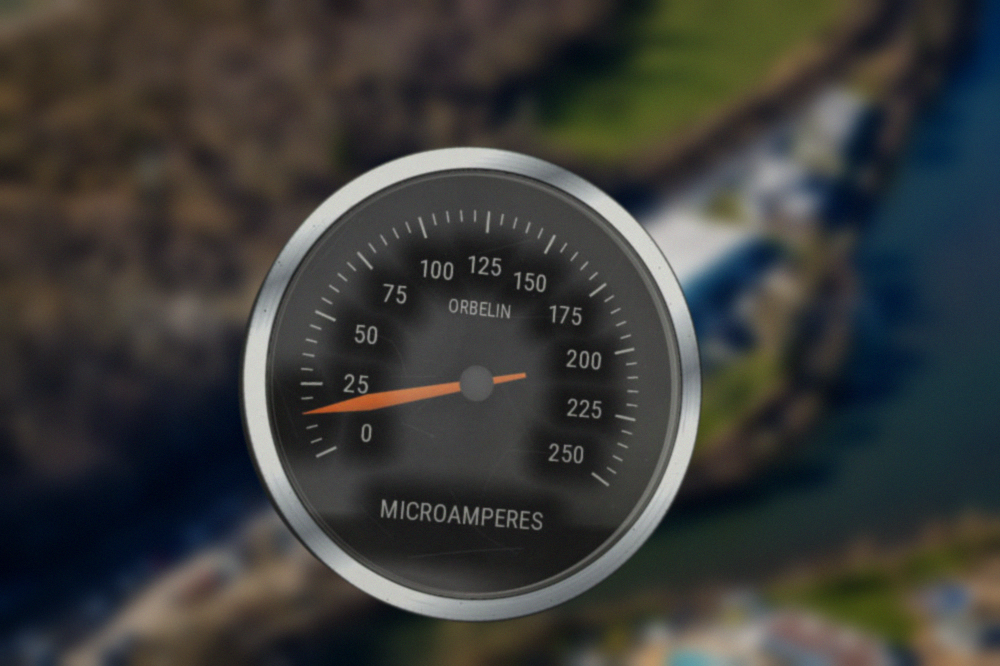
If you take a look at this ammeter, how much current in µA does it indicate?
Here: 15 µA
